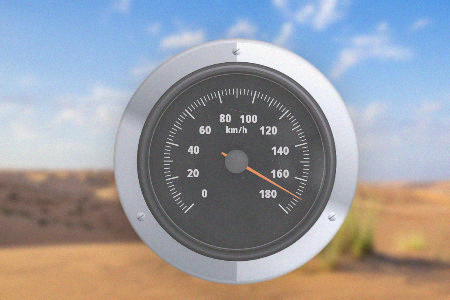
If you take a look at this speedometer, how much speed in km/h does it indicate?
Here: 170 km/h
